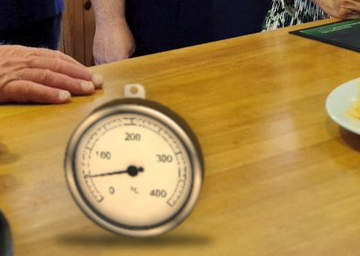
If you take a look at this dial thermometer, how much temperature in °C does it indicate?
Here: 50 °C
